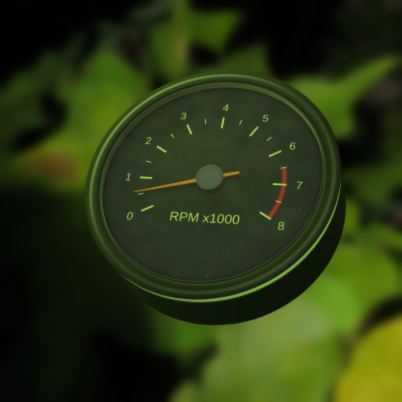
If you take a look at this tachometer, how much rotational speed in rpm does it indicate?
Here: 500 rpm
